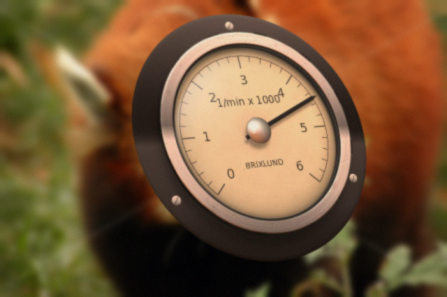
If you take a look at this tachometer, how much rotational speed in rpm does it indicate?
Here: 4500 rpm
